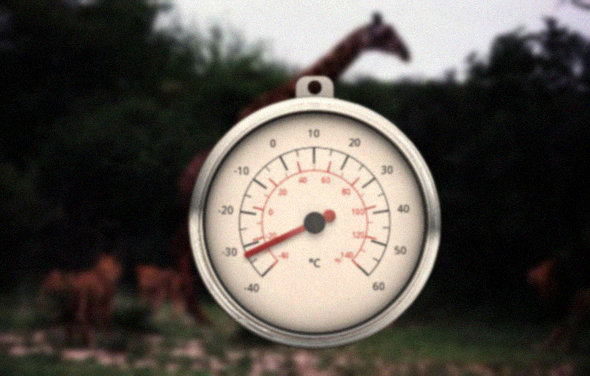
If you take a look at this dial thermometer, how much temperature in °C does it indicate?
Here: -32.5 °C
